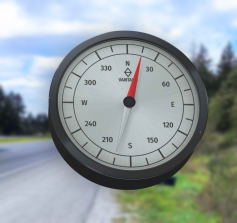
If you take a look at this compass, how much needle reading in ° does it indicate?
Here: 15 °
